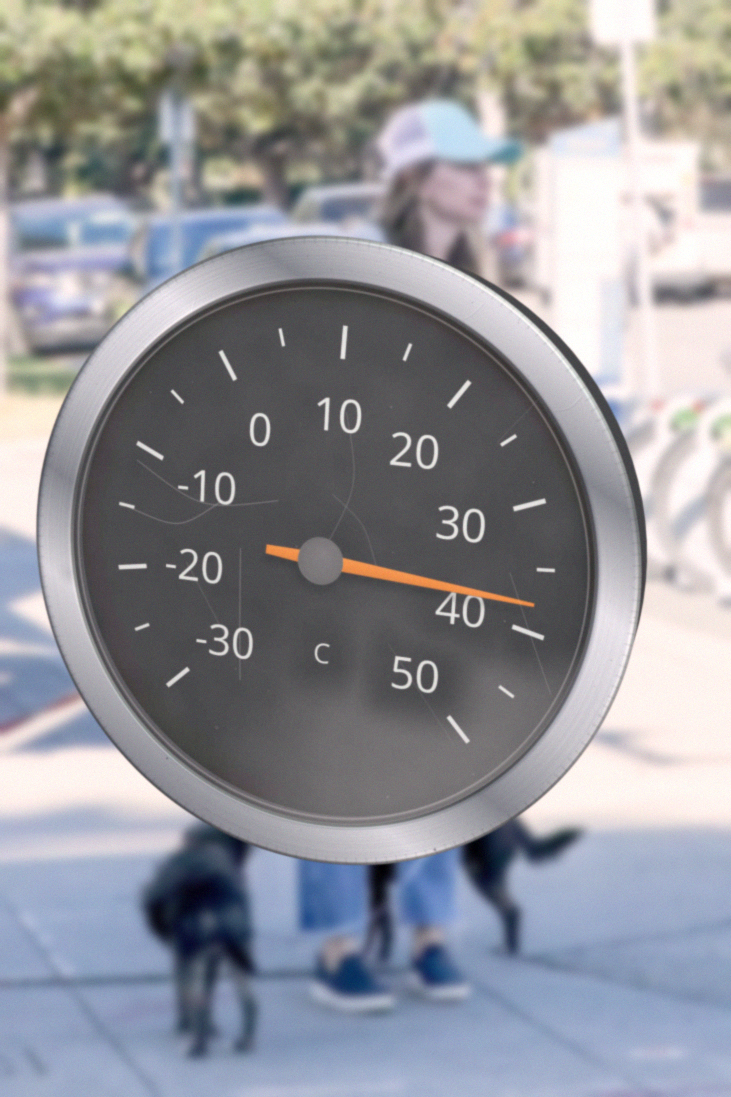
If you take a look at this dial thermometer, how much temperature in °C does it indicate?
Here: 37.5 °C
